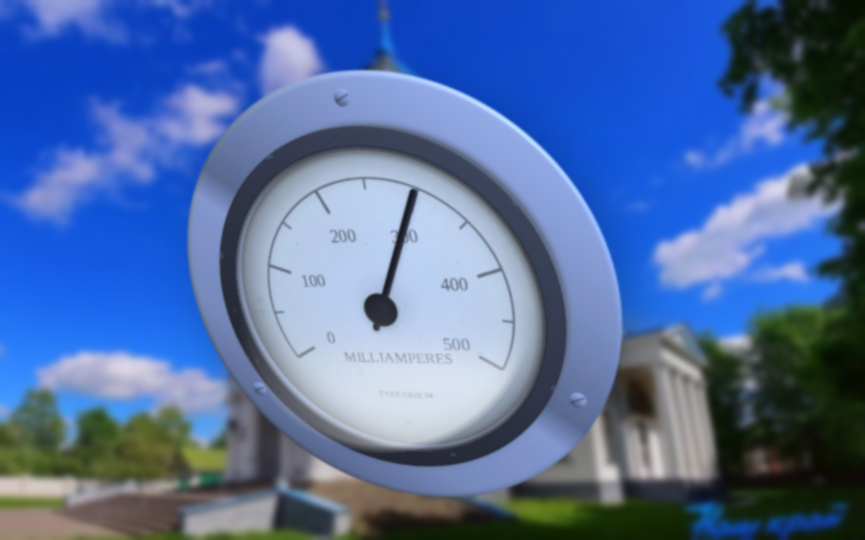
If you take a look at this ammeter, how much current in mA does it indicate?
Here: 300 mA
